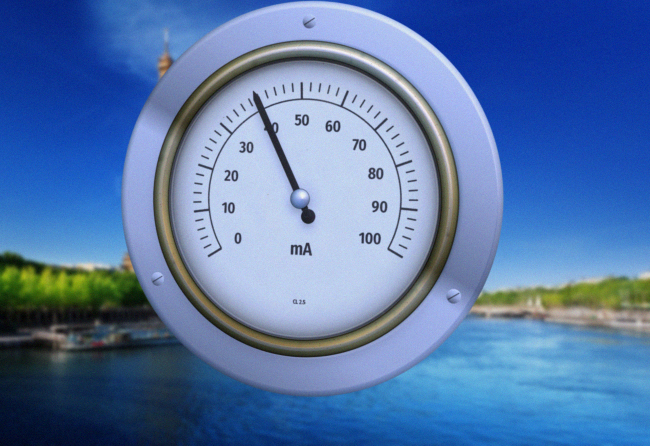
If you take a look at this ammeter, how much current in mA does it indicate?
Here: 40 mA
